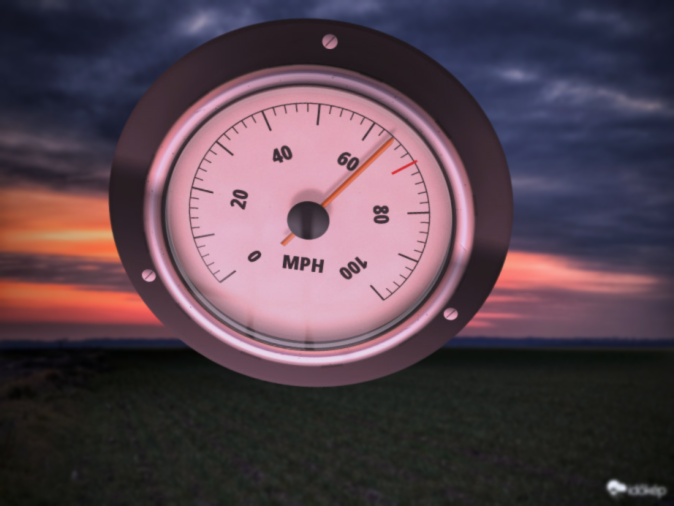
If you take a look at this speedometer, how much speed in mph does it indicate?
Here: 64 mph
